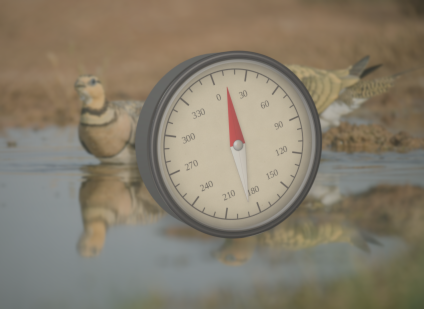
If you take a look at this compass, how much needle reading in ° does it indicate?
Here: 10 °
